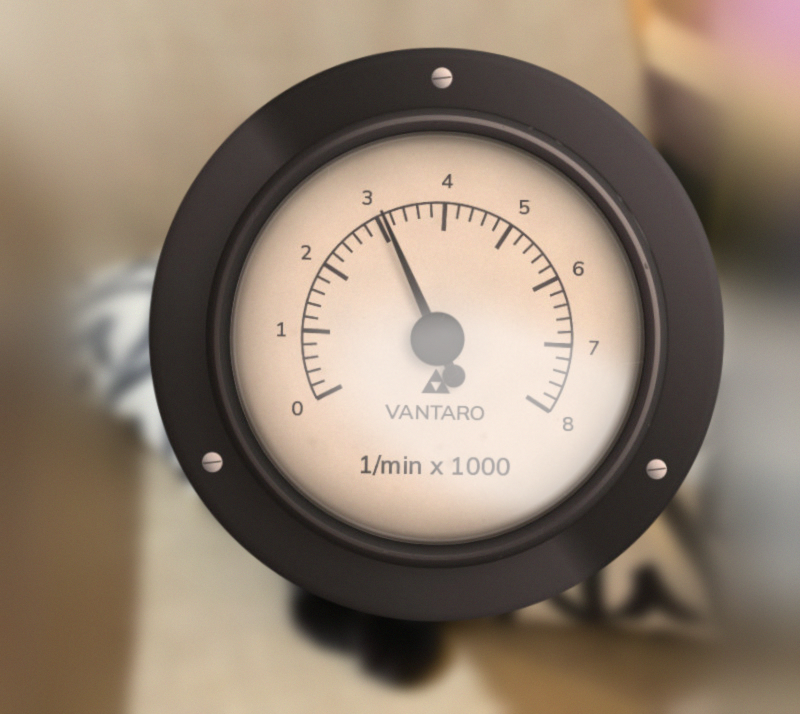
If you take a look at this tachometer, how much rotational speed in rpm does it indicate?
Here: 3100 rpm
